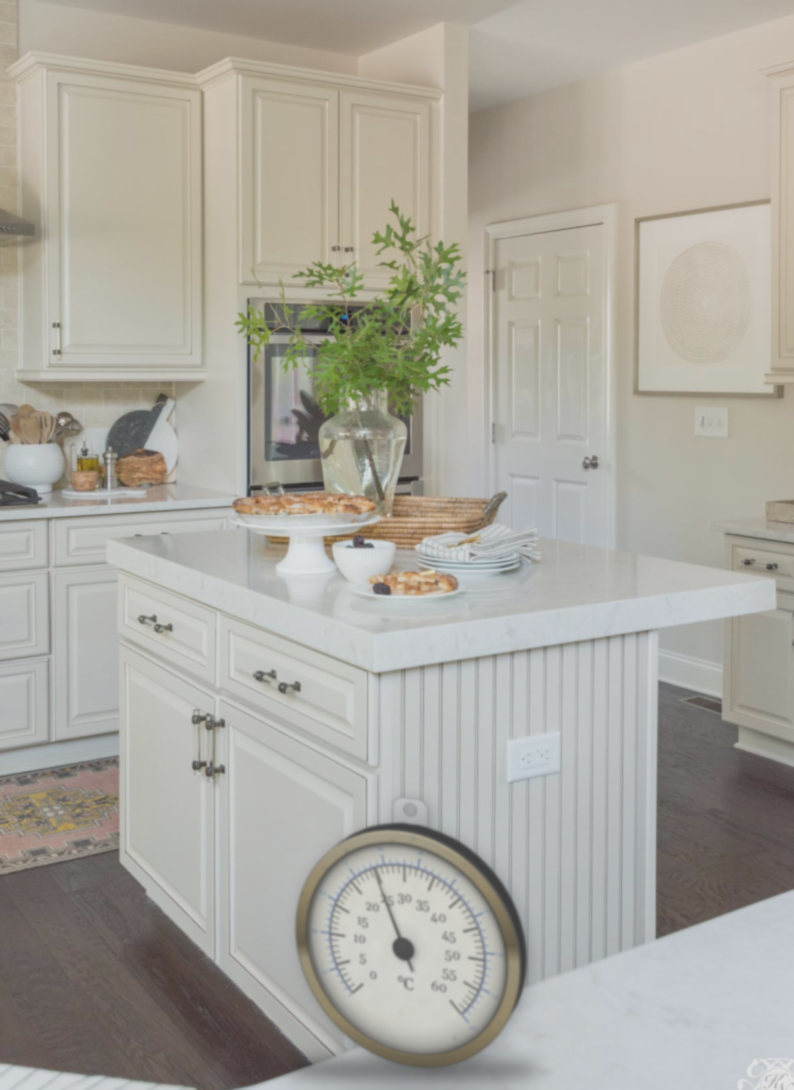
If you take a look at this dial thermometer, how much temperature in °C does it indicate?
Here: 25 °C
